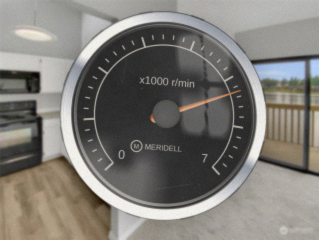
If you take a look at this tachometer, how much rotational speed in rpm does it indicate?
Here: 5300 rpm
